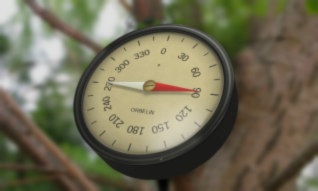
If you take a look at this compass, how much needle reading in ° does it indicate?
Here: 90 °
